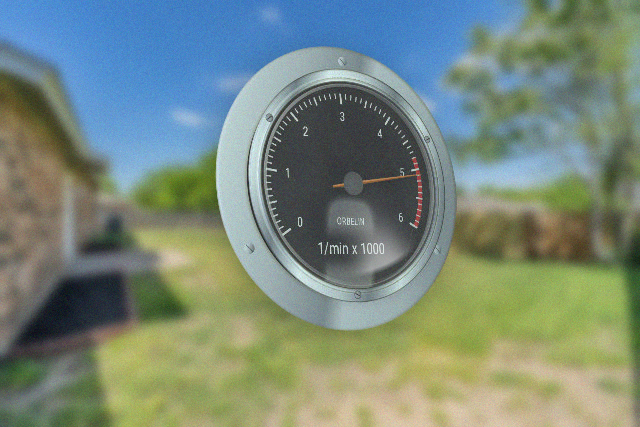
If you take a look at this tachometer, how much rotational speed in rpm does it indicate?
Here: 5100 rpm
